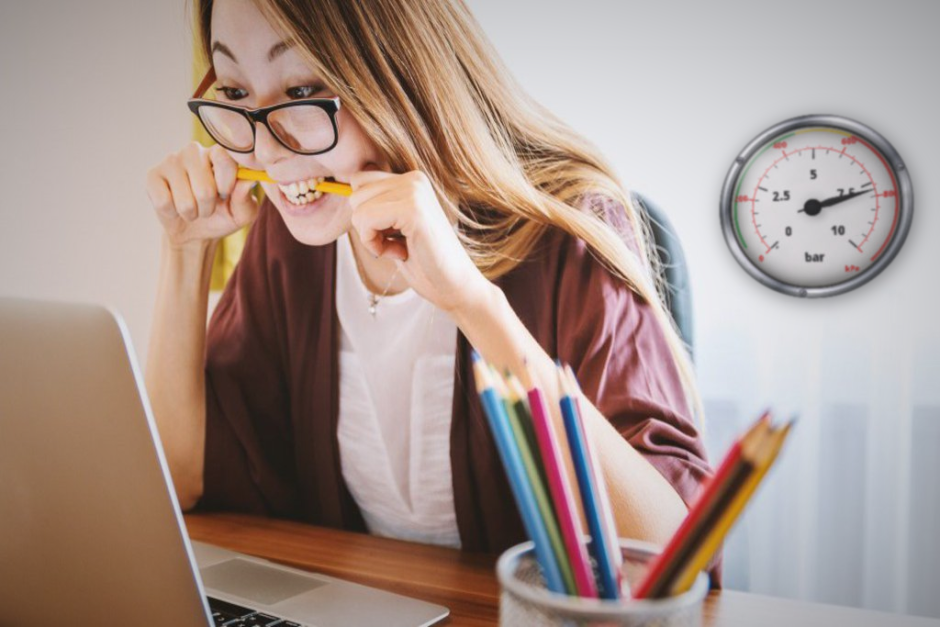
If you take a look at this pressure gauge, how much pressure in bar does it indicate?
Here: 7.75 bar
